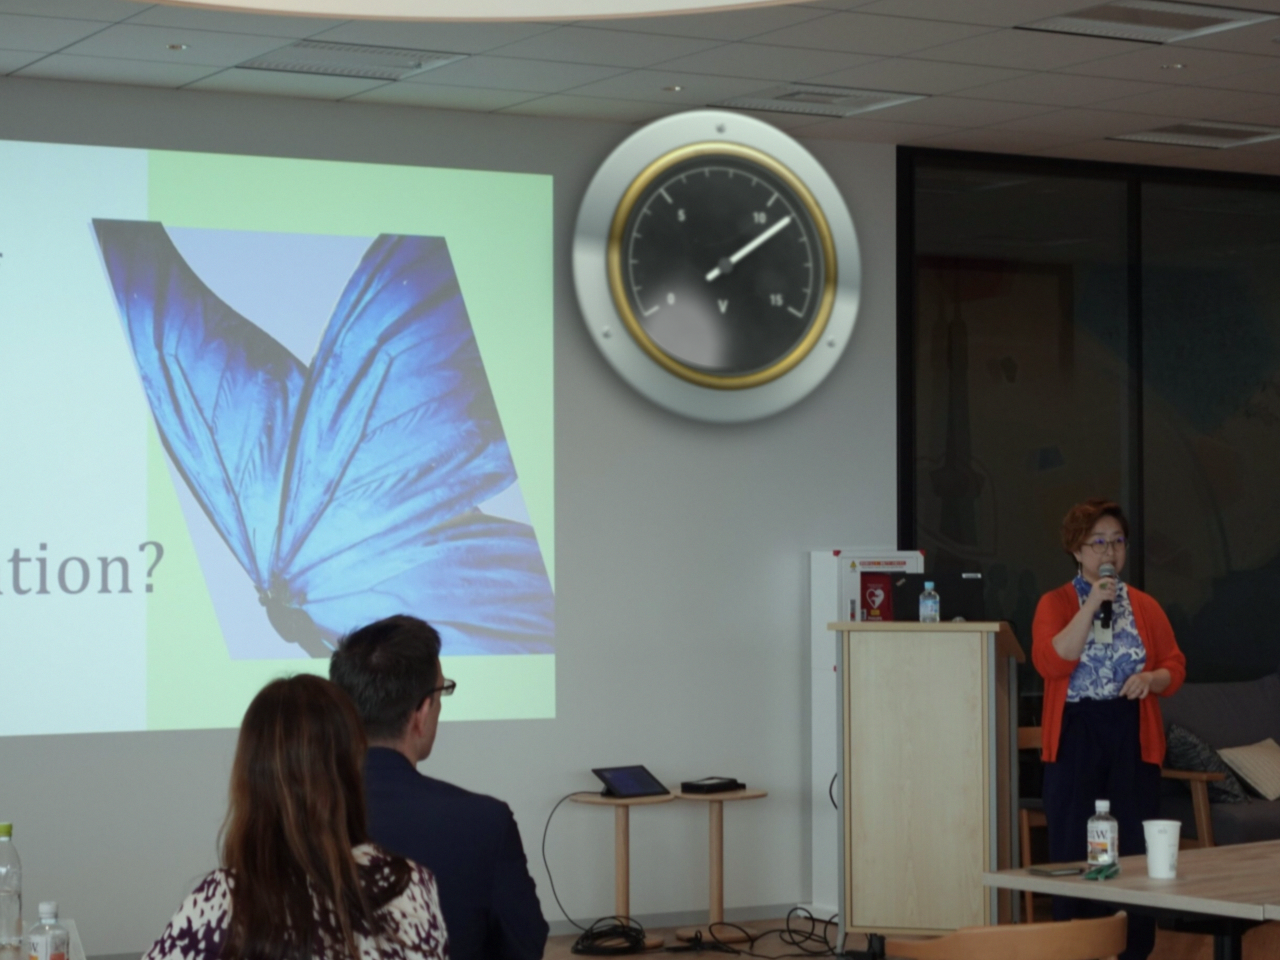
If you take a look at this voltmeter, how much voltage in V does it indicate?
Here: 11 V
